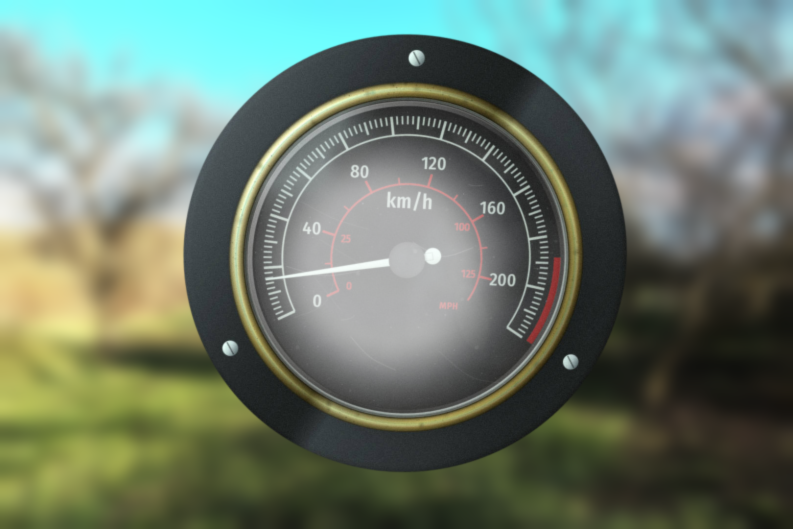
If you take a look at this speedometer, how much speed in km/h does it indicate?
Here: 16 km/h
